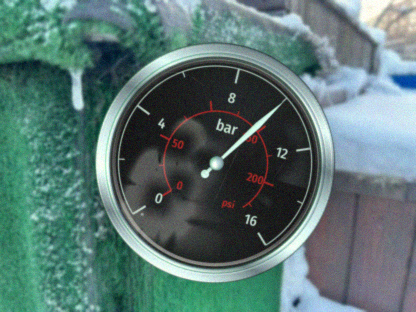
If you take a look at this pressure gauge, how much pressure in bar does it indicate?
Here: 10 bar
